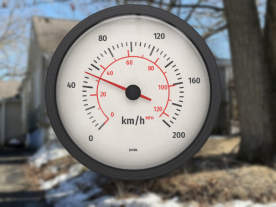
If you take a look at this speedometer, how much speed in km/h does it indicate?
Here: 52 km/h
